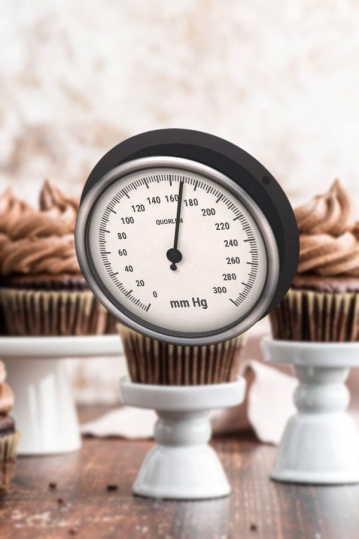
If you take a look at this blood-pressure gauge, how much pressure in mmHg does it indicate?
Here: 170 mmHg
